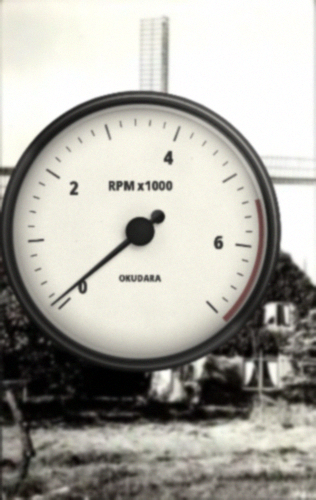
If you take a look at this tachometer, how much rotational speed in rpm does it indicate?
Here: 100 rpm
